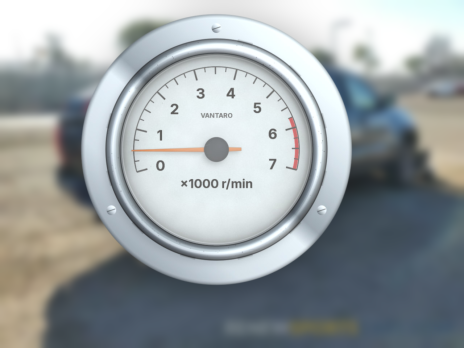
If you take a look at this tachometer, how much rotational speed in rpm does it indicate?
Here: 500 rpm
